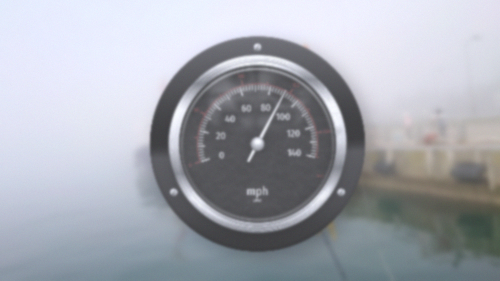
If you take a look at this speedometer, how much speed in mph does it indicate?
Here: 90 mph
